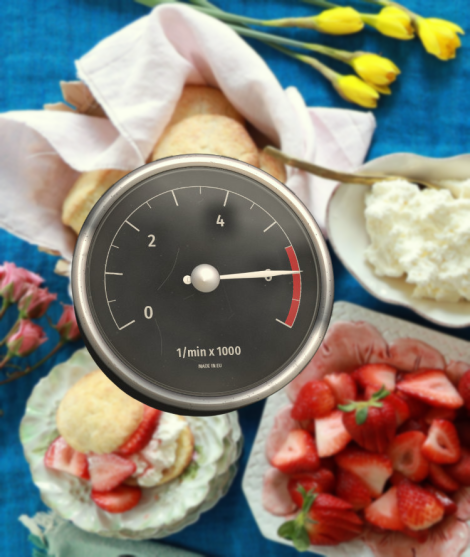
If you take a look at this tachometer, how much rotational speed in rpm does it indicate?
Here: 6000 rpm
